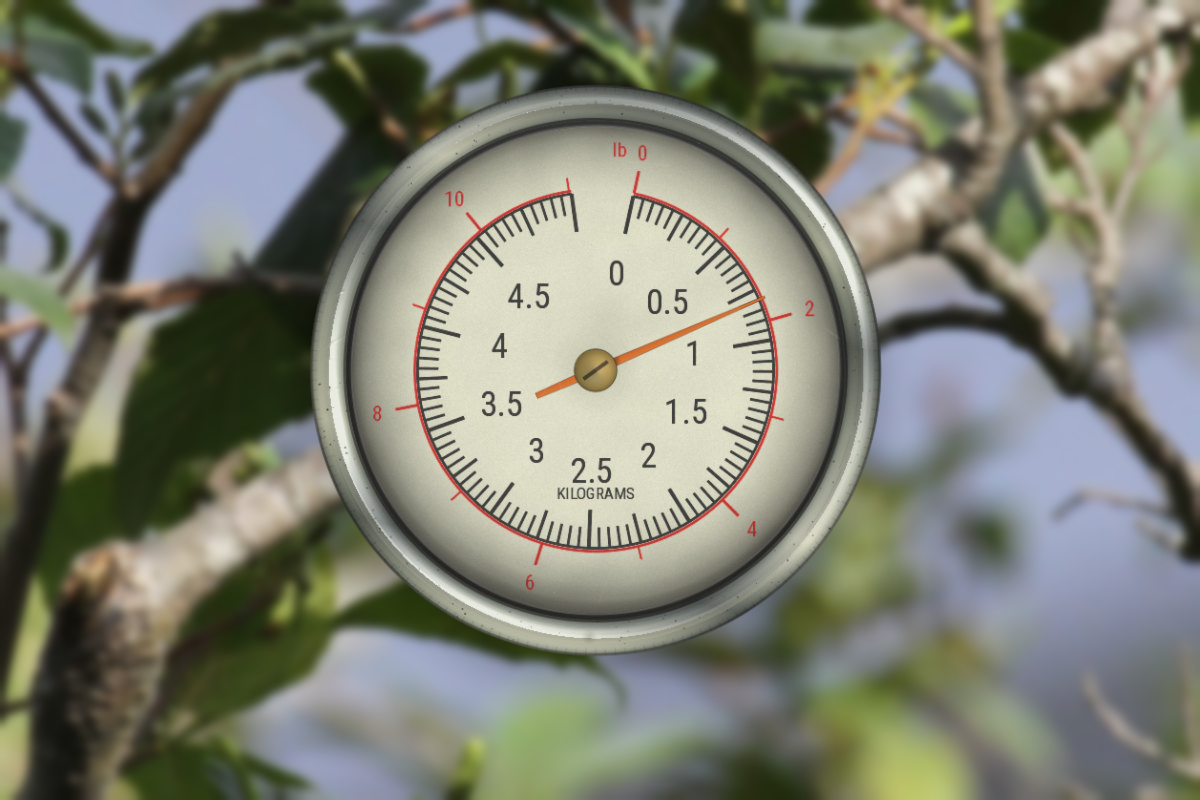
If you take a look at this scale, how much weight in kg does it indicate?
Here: 0.8 kg
